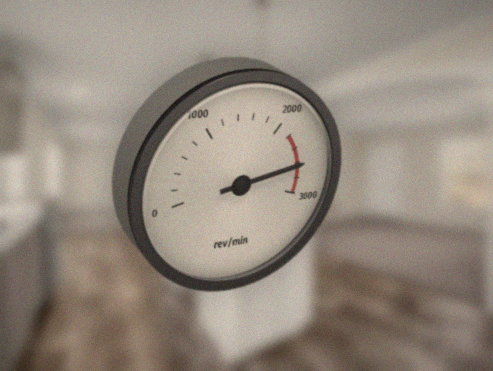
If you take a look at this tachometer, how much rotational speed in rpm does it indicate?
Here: 2600 rpm
